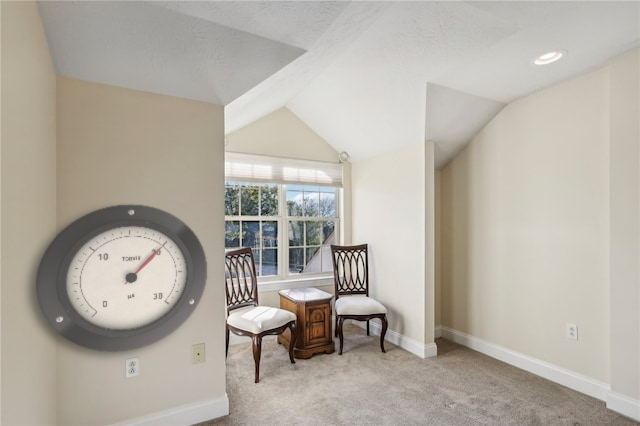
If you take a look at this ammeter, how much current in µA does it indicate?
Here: 20 µA
